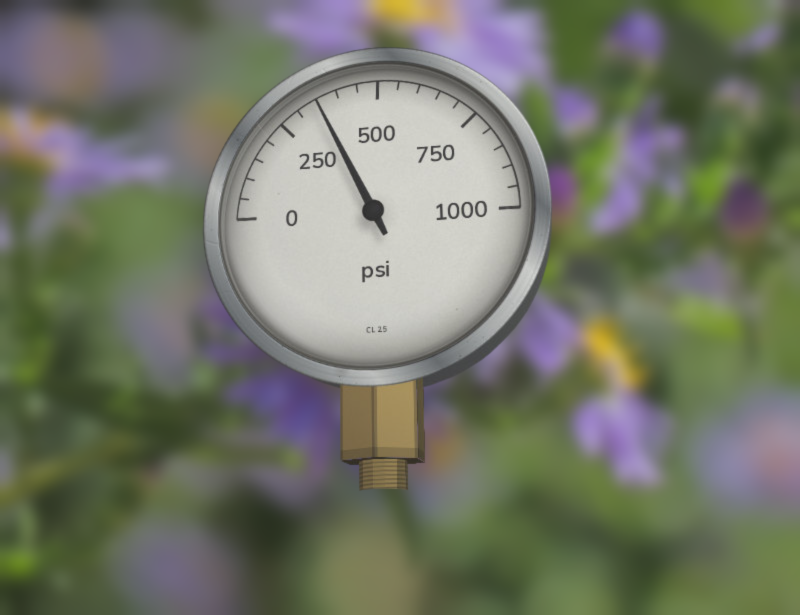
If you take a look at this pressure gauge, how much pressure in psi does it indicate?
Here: 350 psi
